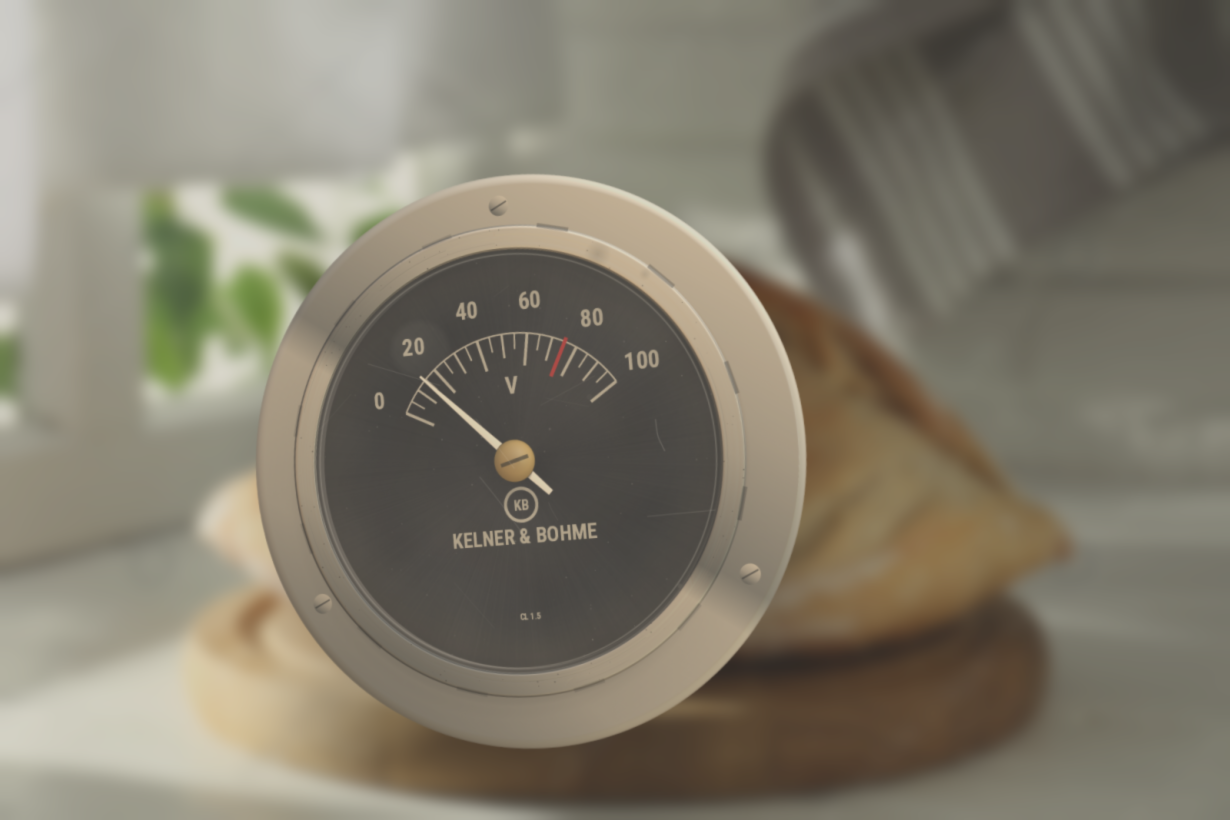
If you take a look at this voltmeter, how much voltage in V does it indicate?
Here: 15 V
